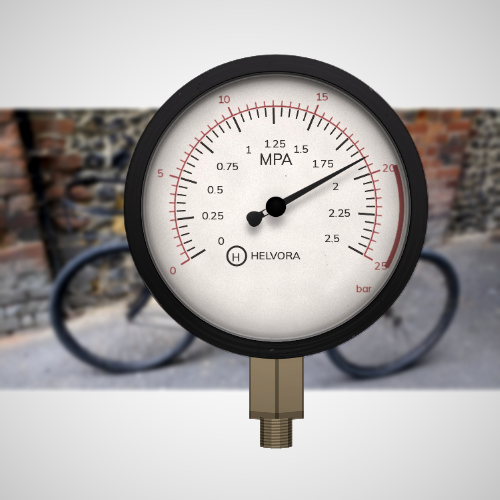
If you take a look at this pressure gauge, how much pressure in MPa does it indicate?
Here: 1.9 MPa
